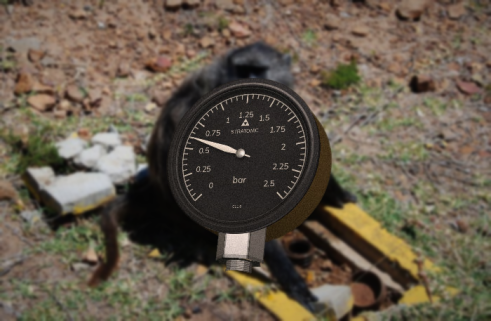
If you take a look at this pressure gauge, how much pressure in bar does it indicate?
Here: 0.6 bar
